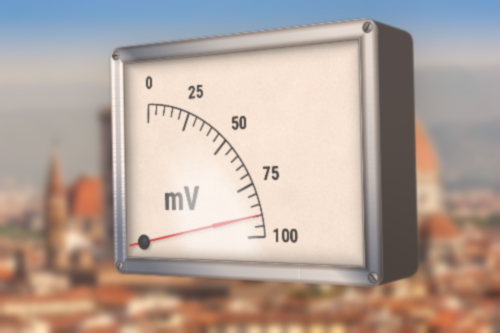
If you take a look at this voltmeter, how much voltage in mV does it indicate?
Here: 90 mV
